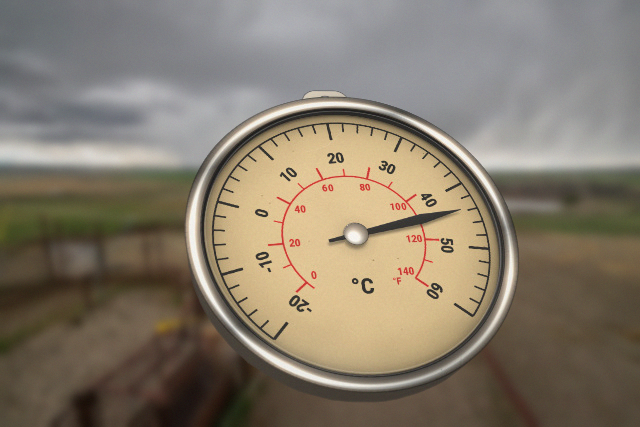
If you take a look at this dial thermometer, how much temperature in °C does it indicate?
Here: 44 °C
